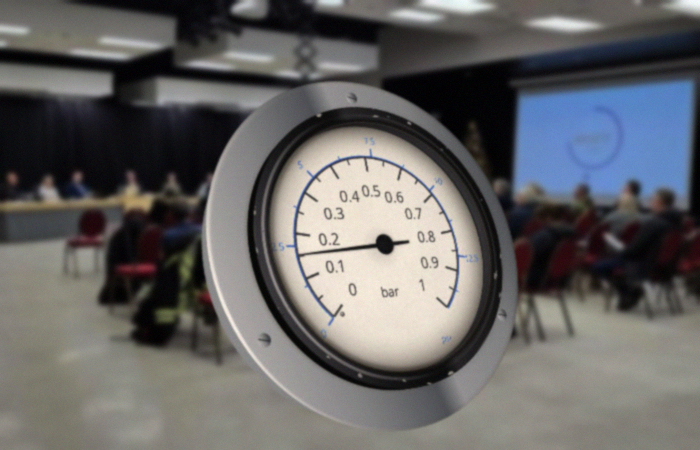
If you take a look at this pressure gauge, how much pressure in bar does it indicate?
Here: 0.15 bar
